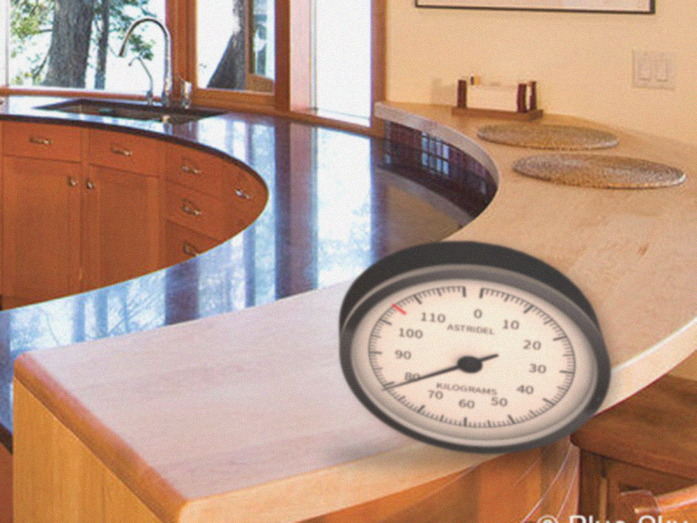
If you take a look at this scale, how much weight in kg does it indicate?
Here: 80 kg
